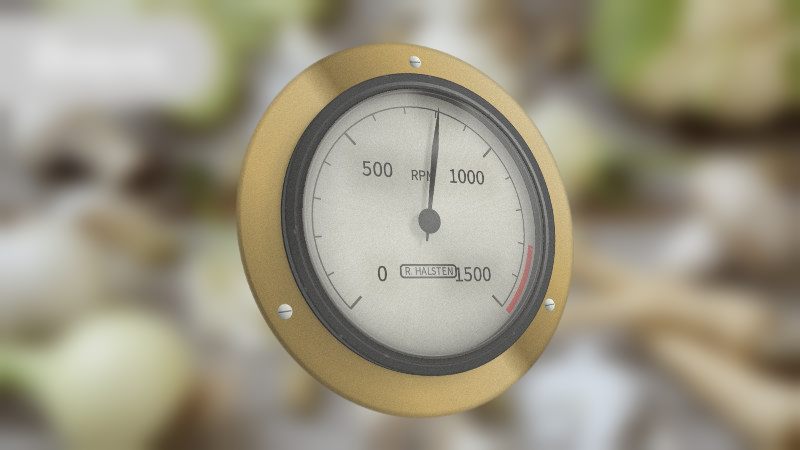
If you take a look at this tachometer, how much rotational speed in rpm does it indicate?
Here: 800 rpm
